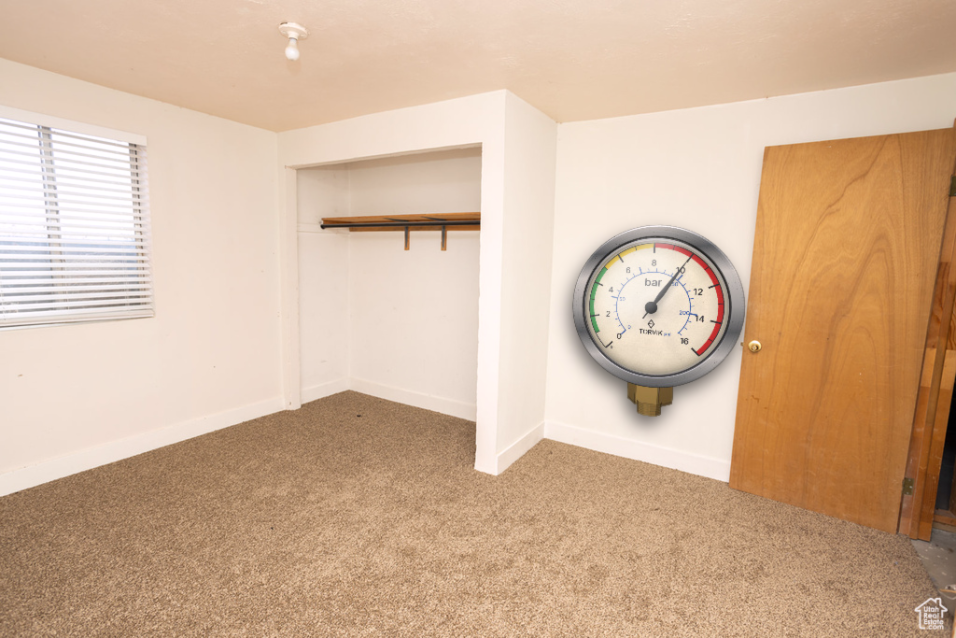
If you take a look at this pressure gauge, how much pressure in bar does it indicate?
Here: 10 bar
